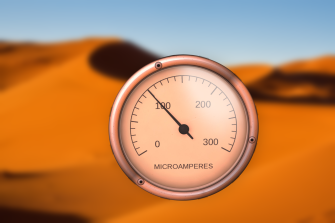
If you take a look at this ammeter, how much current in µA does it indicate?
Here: 100 µA
